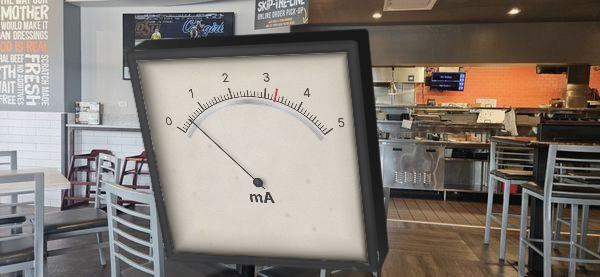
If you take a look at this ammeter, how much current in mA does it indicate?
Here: 0.5 mA
